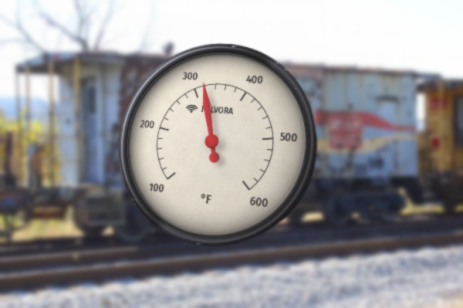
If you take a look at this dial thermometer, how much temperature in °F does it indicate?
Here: 320 °F
